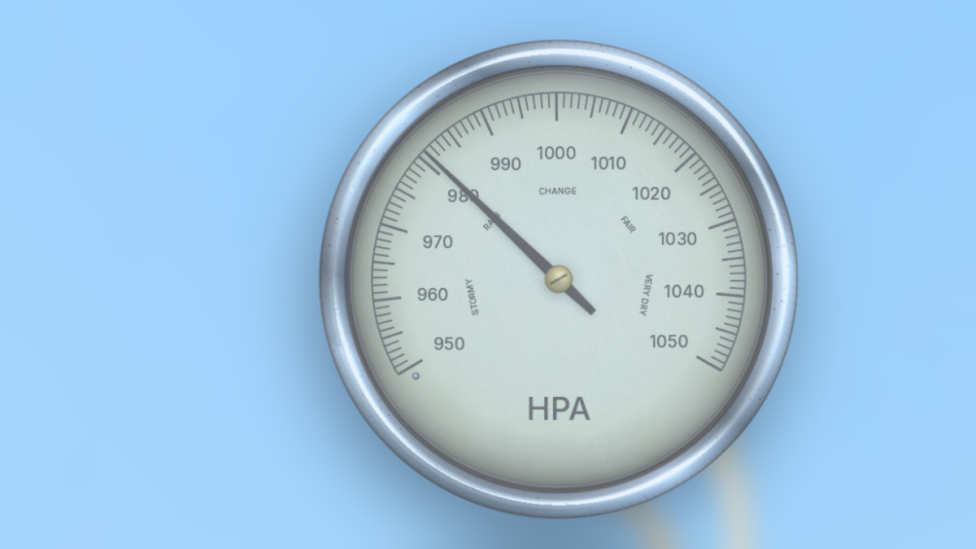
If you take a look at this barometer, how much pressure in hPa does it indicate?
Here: 981 hPa
